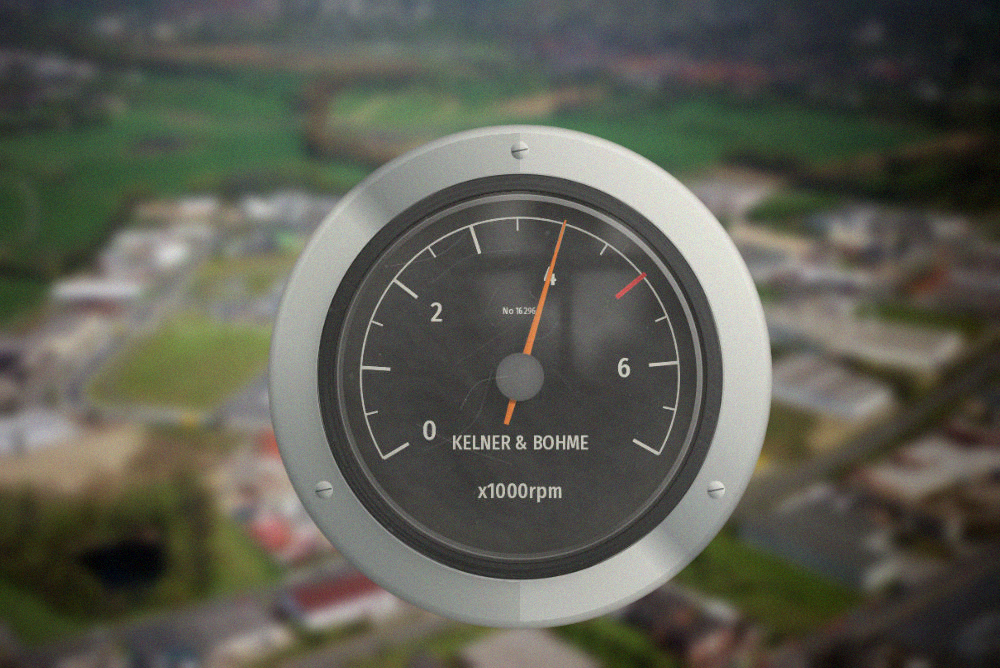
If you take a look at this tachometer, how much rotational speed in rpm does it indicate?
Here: 4000 rpm
